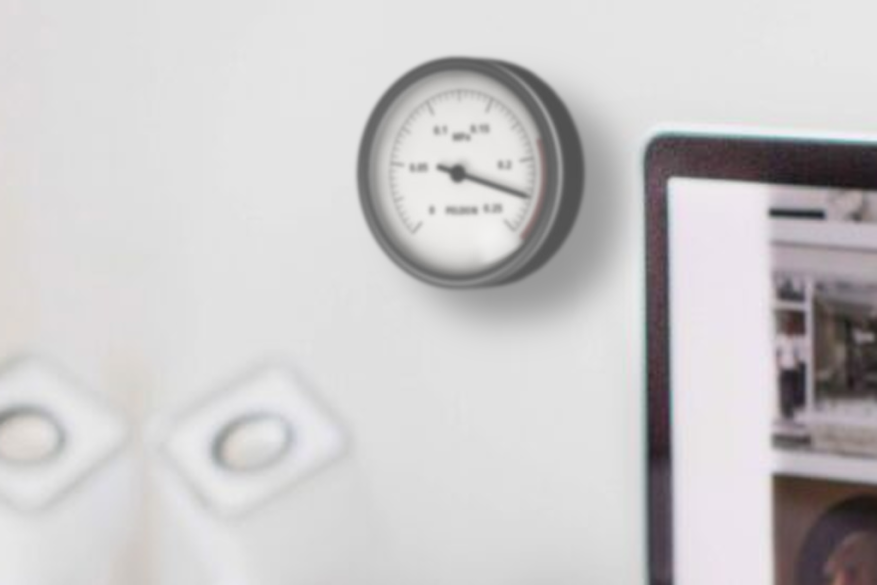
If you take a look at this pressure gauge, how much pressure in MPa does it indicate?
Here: 0.225 MPa
